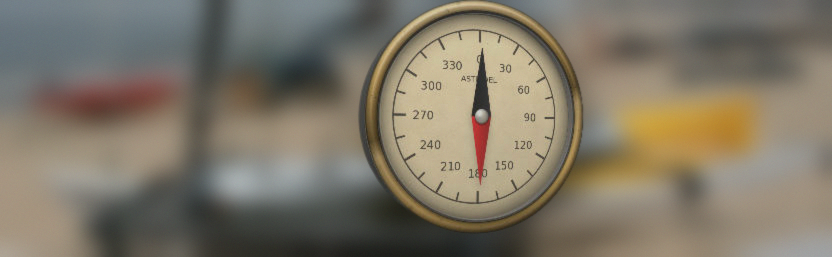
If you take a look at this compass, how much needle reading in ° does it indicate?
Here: 180 °
